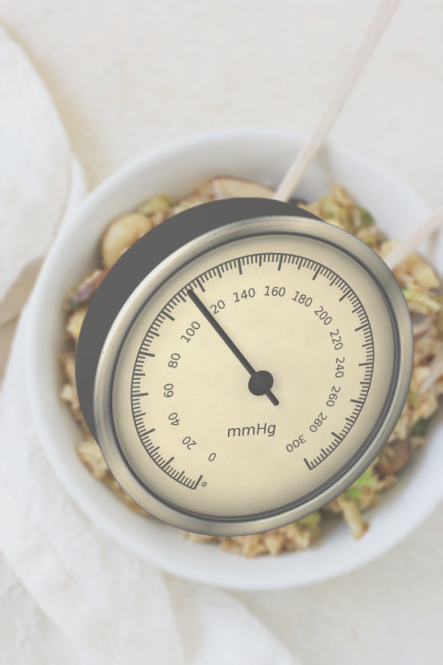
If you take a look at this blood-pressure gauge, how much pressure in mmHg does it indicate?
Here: 114 mmHg
